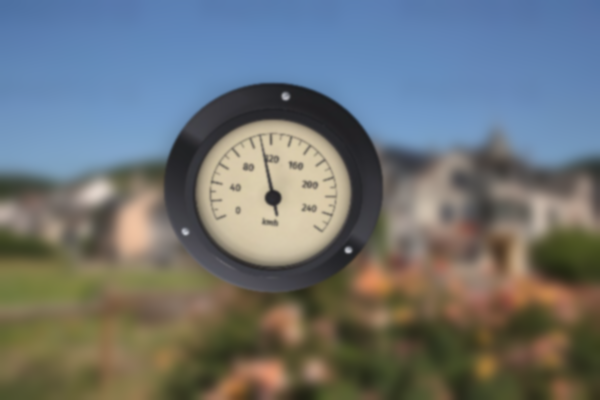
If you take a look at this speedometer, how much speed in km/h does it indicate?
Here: 110 km/h
